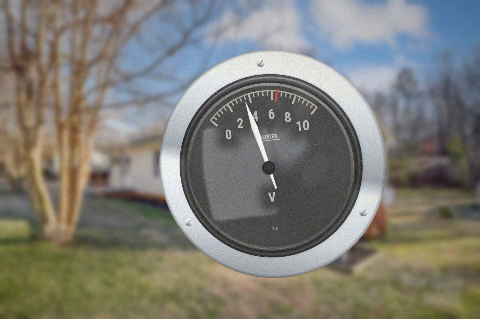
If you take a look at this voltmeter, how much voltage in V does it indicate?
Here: 3.6 V
